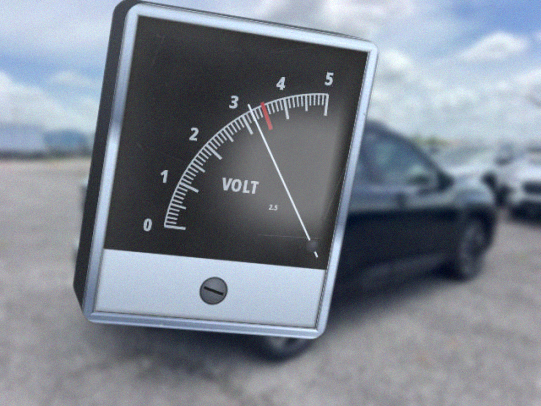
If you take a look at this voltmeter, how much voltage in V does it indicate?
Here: 3.2 V
